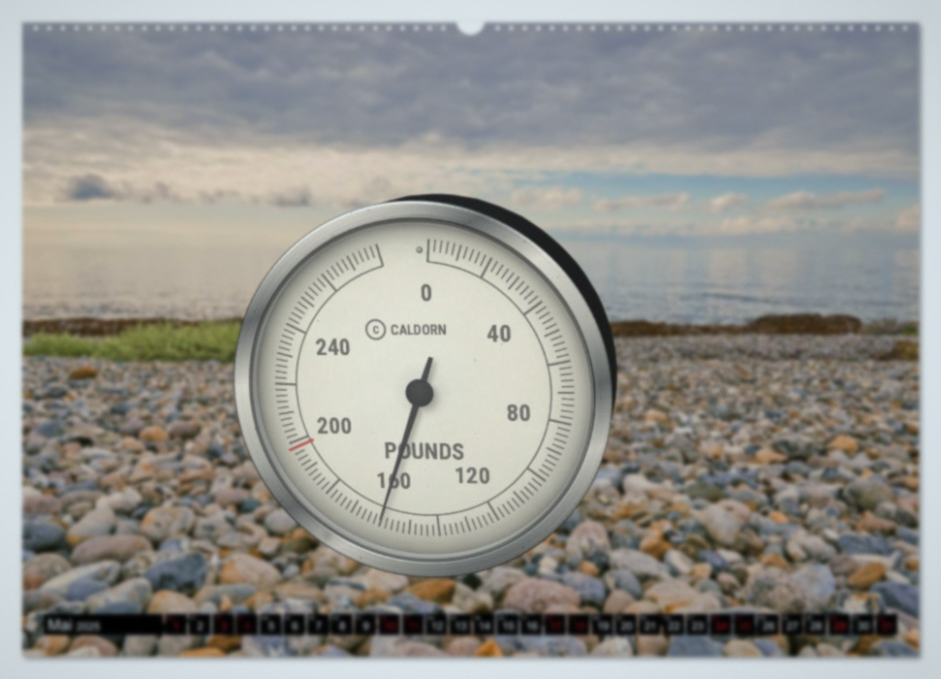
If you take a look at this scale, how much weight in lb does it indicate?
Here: 160 lb
